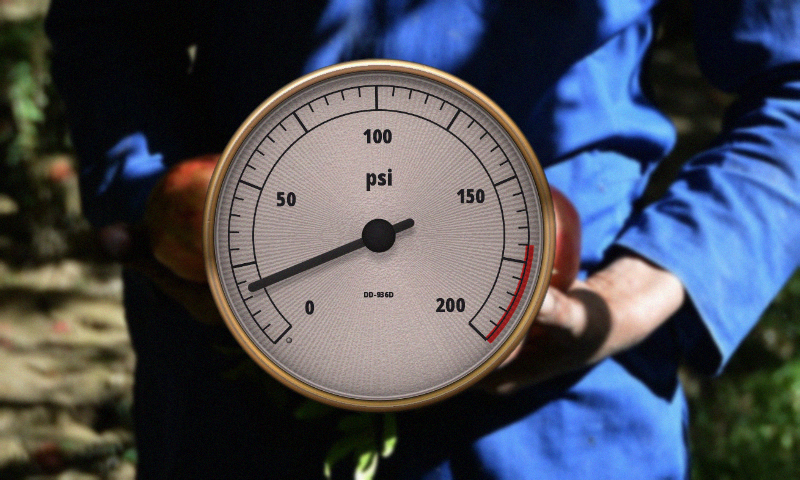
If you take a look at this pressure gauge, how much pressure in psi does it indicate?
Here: 17.5 psi
